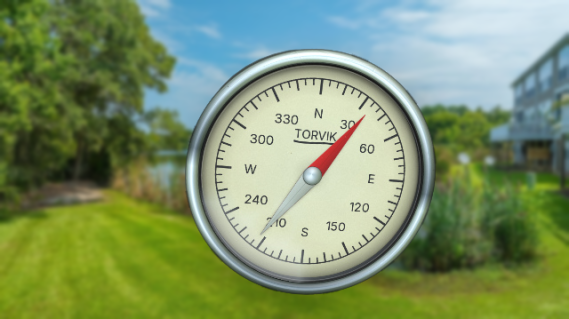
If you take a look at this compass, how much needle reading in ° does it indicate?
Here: 35 °
